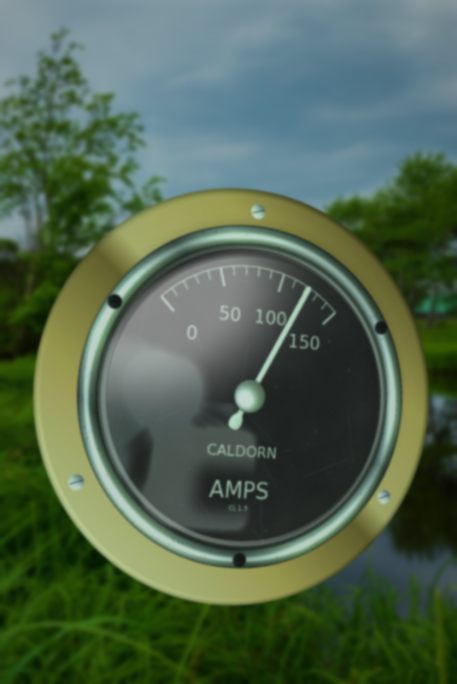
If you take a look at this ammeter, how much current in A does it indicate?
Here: 120 A
